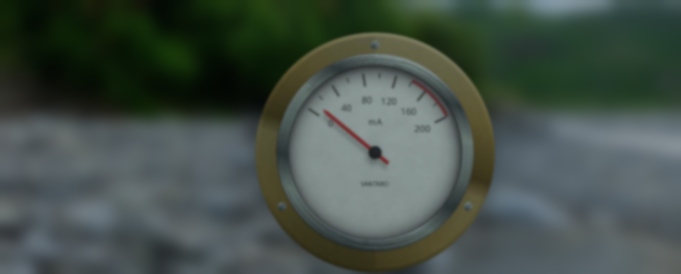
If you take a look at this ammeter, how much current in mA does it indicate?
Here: 10 mA
